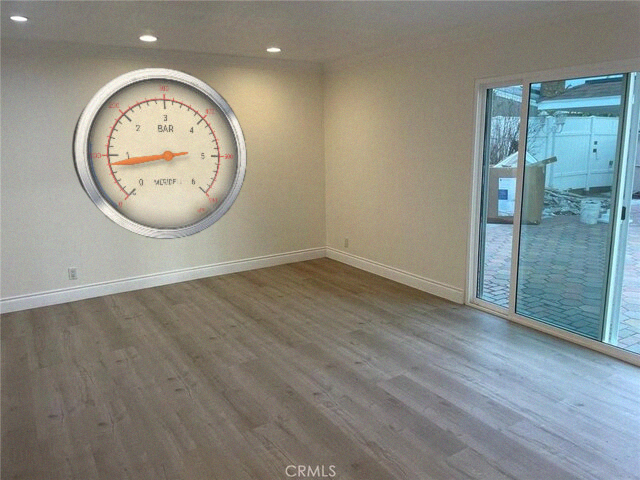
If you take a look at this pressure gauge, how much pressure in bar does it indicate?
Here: 0.8 bar
